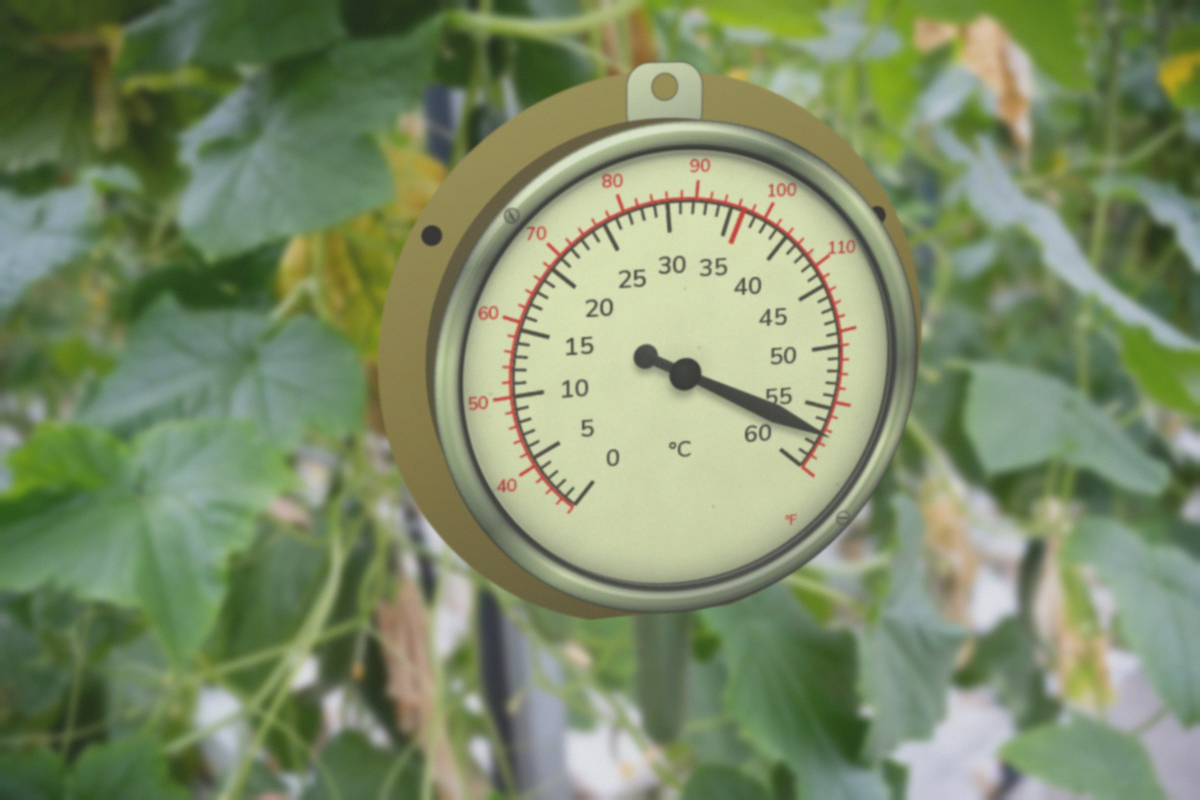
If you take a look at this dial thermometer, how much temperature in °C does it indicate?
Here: 57 °C
